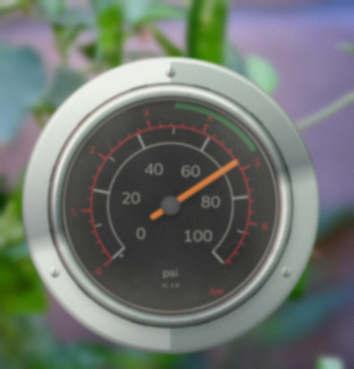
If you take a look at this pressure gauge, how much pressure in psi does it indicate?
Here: 70 psi
